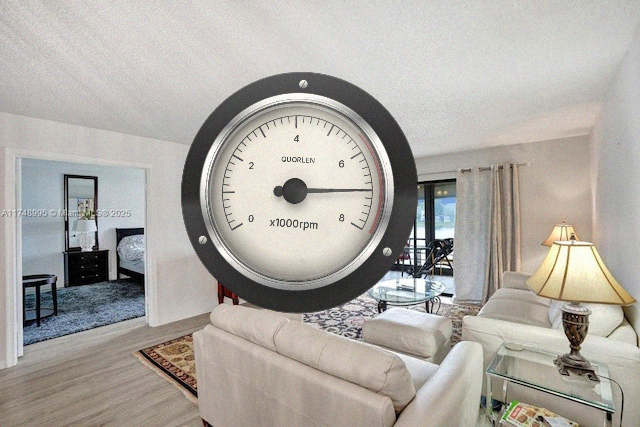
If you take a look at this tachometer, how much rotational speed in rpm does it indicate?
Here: 7000 rpm
